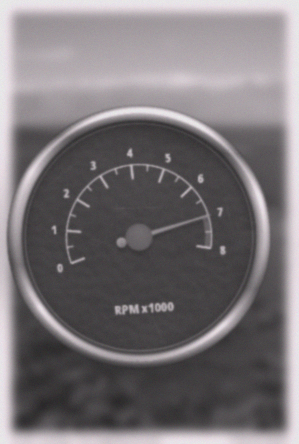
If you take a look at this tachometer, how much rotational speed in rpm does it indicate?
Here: 7000 rpm
